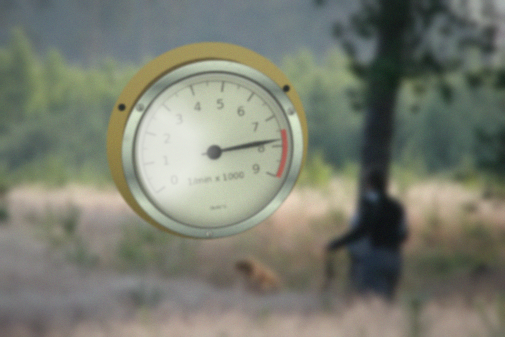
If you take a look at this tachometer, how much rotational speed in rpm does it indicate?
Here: 7750 rpm
